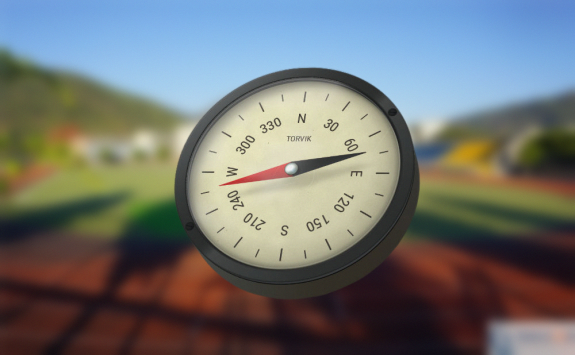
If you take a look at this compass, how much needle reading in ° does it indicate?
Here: 255 °
